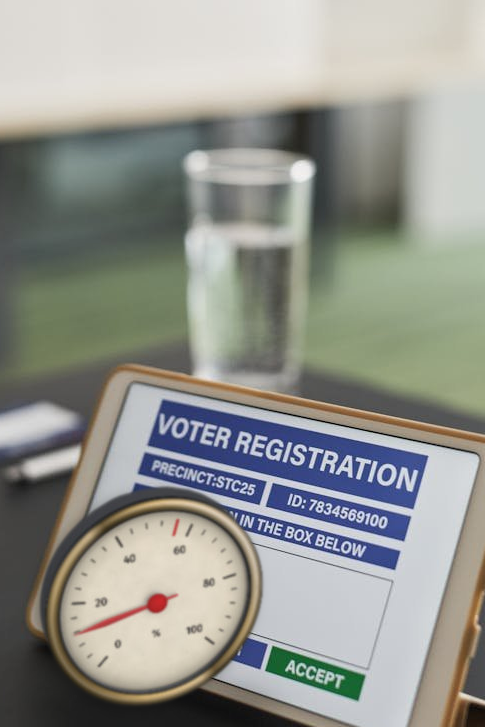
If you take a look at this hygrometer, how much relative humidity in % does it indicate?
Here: 12 %
